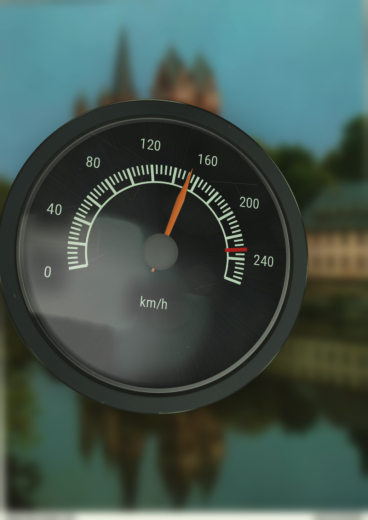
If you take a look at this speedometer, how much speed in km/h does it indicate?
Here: 152 km/h
